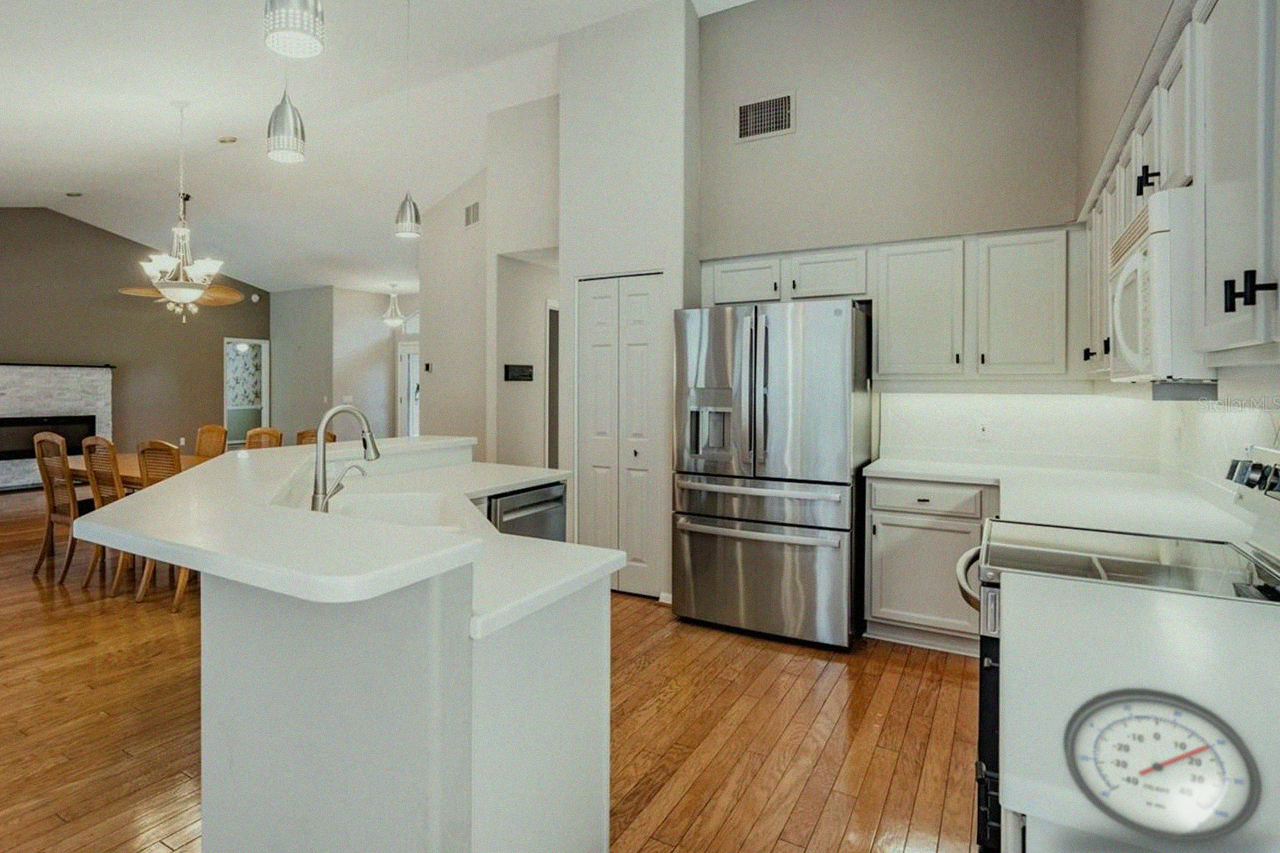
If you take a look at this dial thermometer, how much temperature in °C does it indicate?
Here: 15 °C
